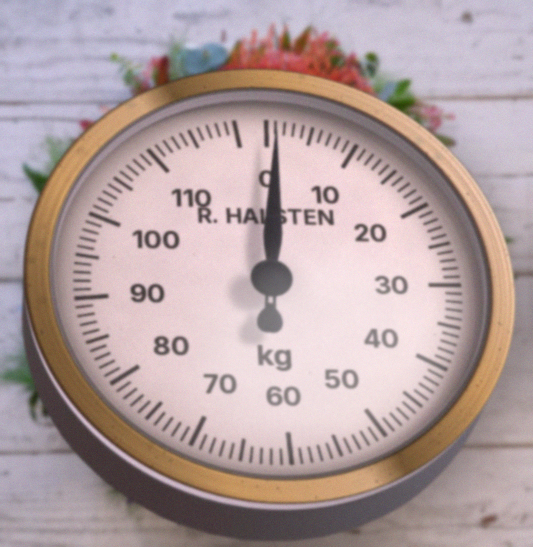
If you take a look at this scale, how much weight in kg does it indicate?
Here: 1 kg
